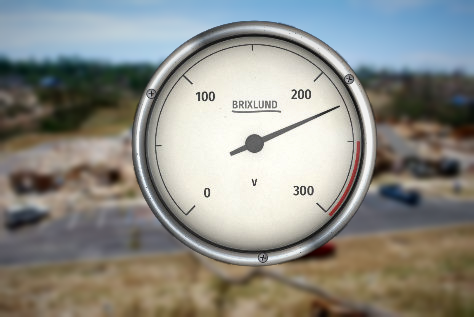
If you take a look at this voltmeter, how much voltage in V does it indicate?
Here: 225 V
